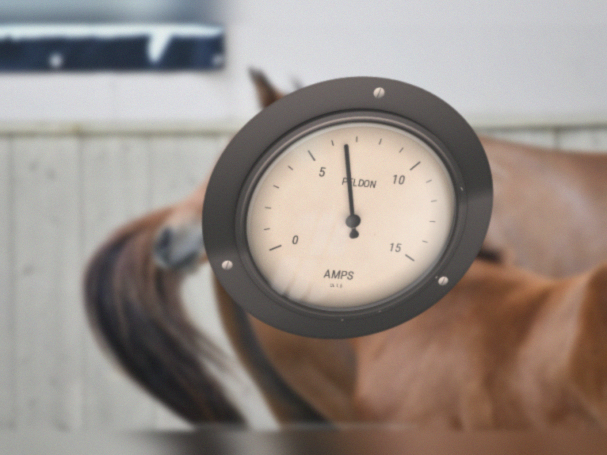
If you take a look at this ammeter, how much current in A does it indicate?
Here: 6.5 A
